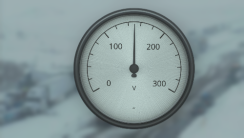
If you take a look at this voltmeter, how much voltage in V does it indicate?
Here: 150 V
